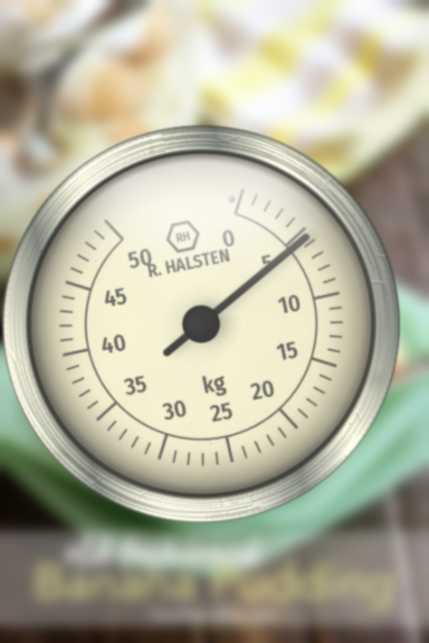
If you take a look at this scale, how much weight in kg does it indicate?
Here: 5.5 kg
